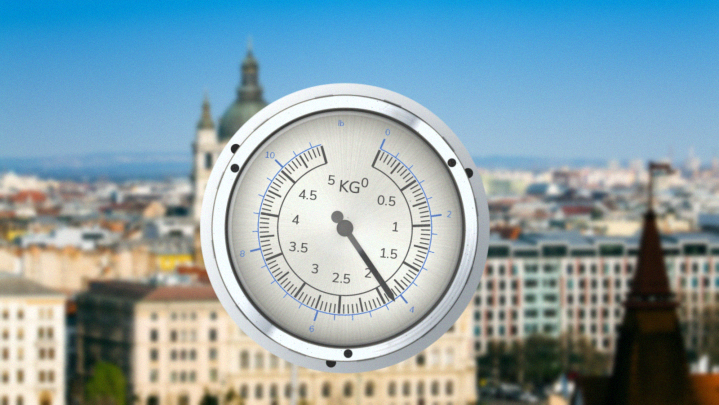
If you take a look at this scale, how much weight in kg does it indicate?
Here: 1.9 kg
